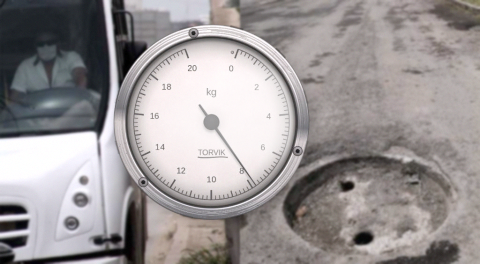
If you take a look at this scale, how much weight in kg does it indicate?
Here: 7.8 kg
